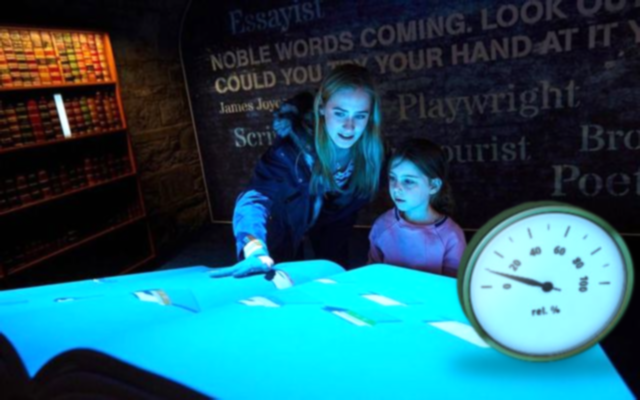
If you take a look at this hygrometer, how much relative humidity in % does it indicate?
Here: 10 %
